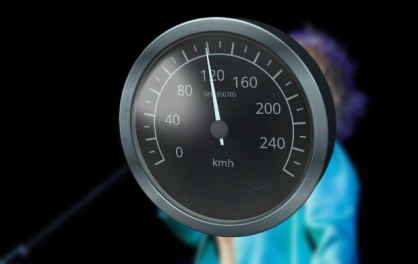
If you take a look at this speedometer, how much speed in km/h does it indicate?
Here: 120 km/h
